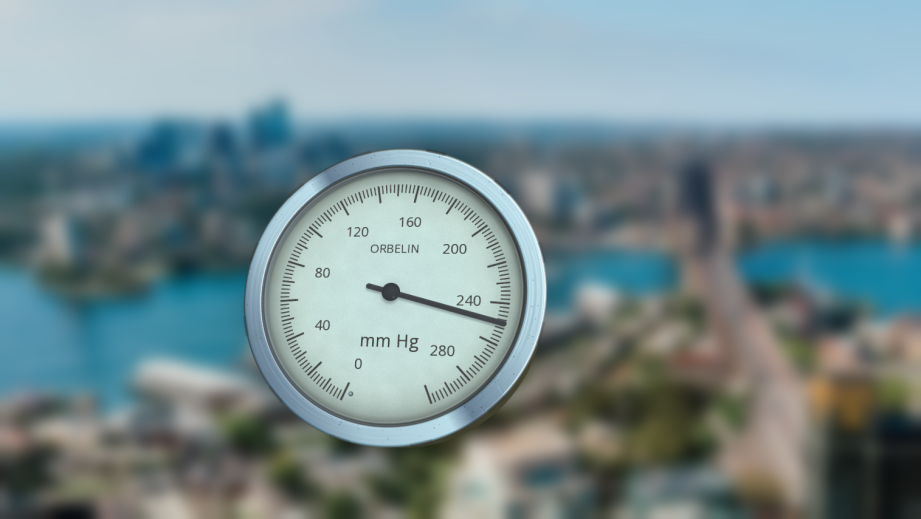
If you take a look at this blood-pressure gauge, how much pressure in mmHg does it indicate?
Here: 250 mmHg
